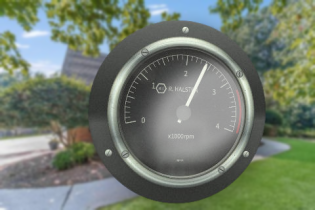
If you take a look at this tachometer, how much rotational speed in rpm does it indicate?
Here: 2400 rpm
